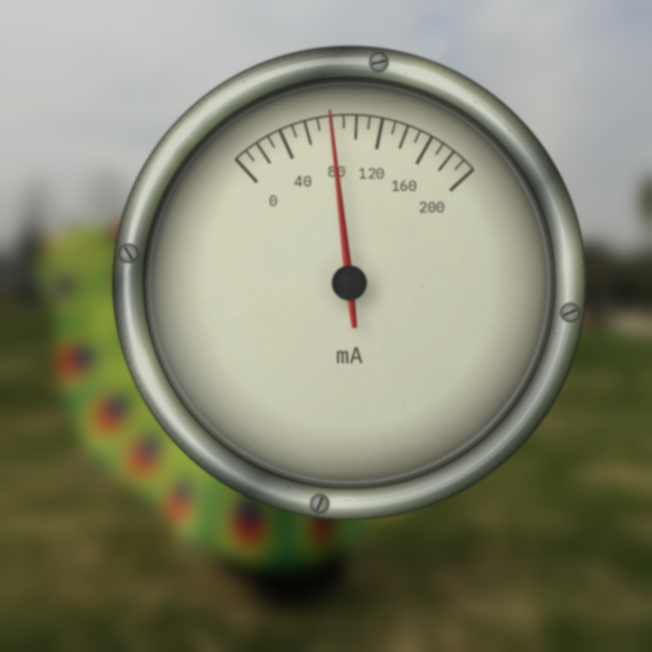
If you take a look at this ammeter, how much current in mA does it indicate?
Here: 80 mA
